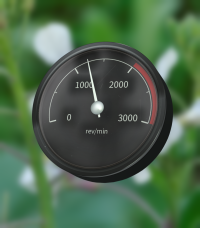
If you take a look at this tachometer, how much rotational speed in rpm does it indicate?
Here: 1250 rpm
